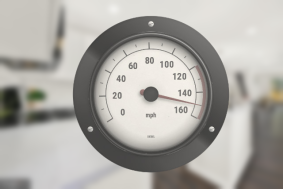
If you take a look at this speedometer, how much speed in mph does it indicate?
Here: 150 mph
